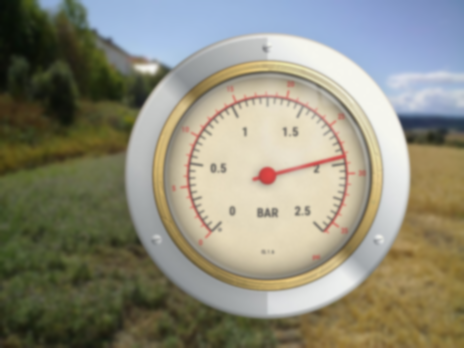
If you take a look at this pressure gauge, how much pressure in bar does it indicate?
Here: 1.95 bar
